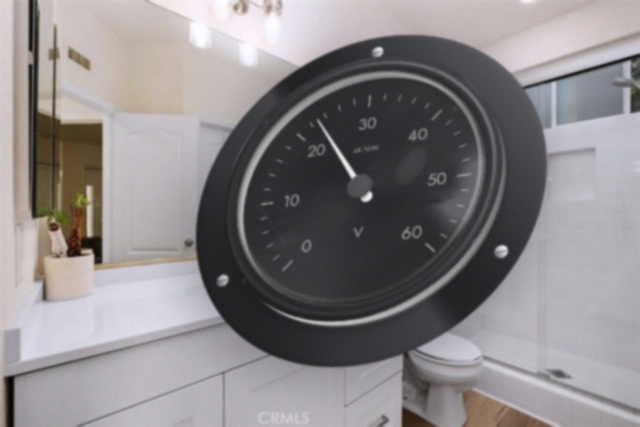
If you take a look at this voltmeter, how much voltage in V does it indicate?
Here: 23 V
